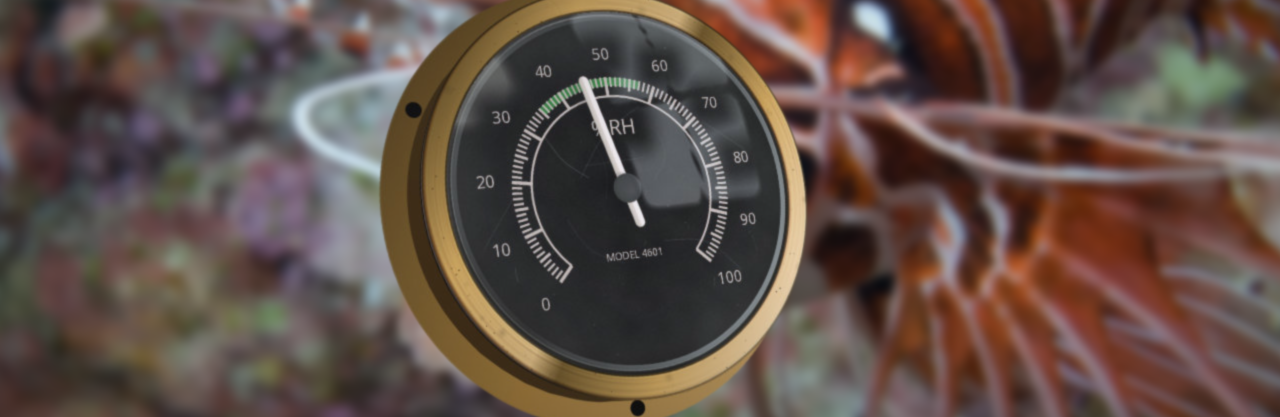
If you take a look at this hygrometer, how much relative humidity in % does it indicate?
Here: 45 %
